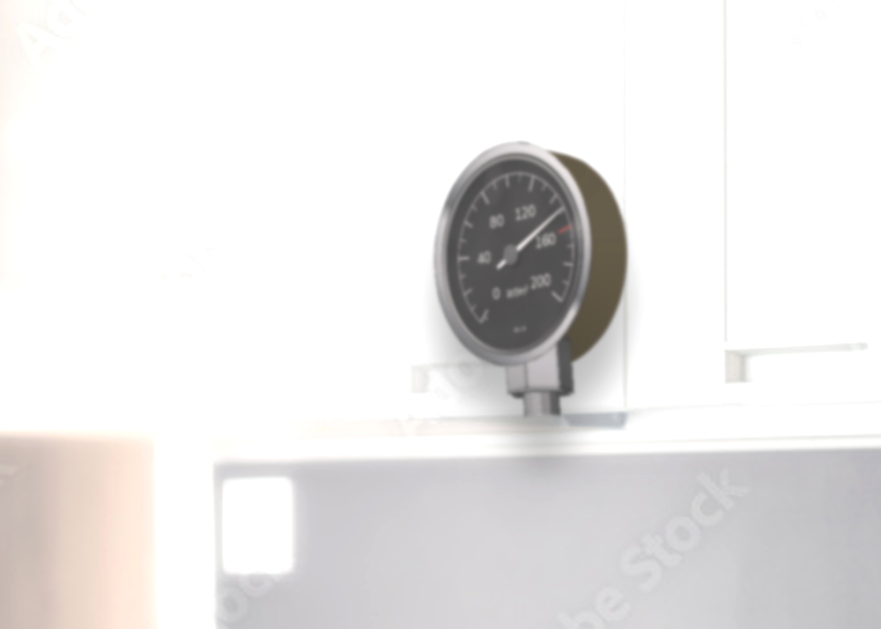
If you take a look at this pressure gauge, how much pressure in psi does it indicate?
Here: 150 psi
